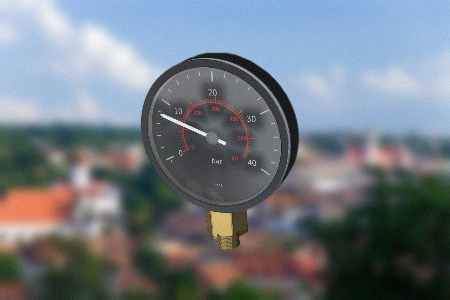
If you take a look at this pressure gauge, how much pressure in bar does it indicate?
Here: 8 bar
